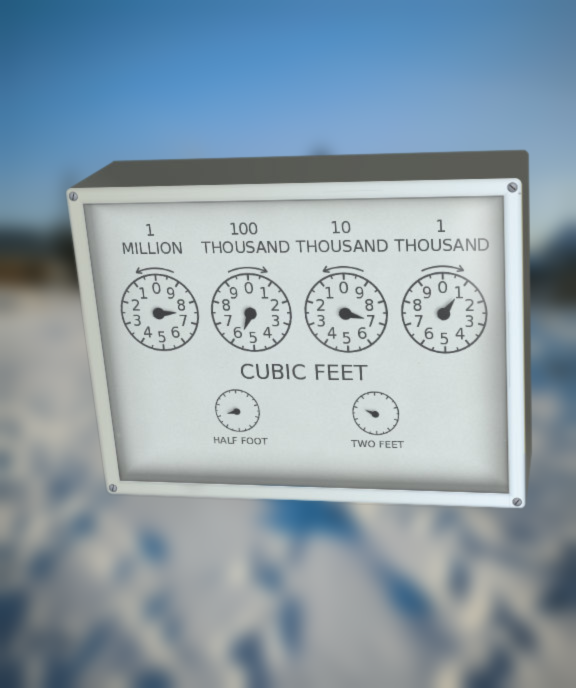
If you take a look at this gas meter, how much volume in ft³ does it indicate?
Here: 757100 ft³
